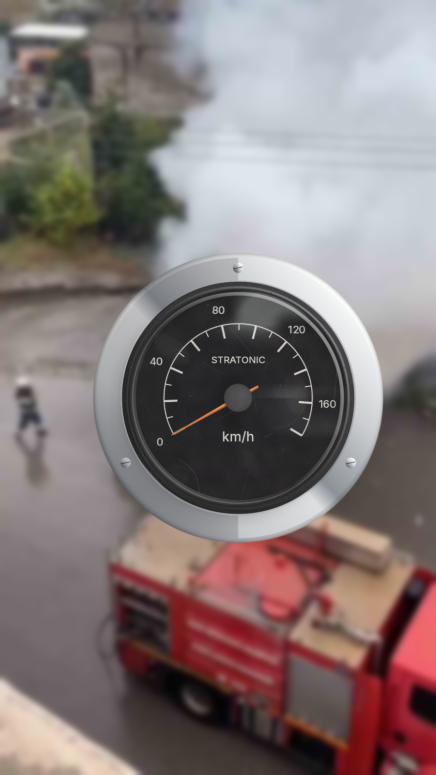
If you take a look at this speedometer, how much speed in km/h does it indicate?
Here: 0 km/h
